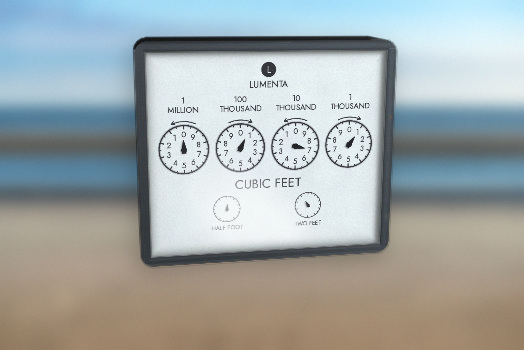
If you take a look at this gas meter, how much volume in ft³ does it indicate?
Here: 7100 ft³
